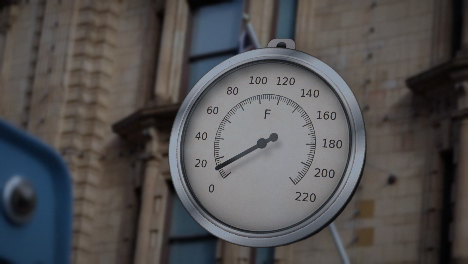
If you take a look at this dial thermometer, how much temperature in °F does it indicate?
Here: 10 °F
